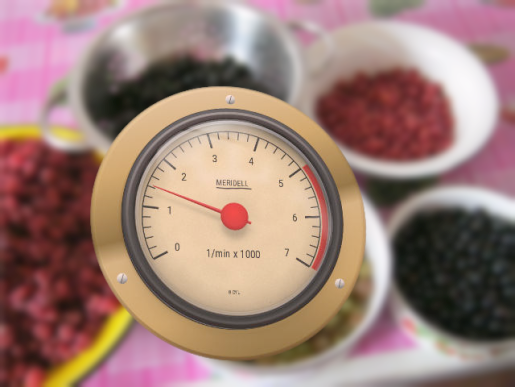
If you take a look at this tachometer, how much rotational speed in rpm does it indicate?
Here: 1400 rpm
